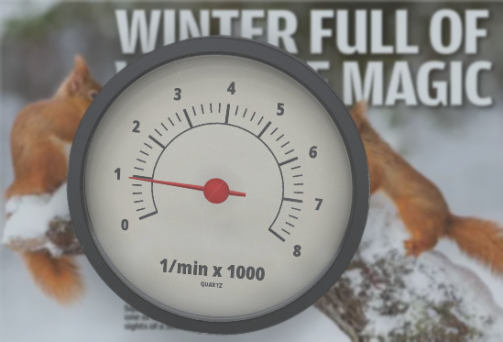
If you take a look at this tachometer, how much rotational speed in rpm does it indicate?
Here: 1000 rpm
